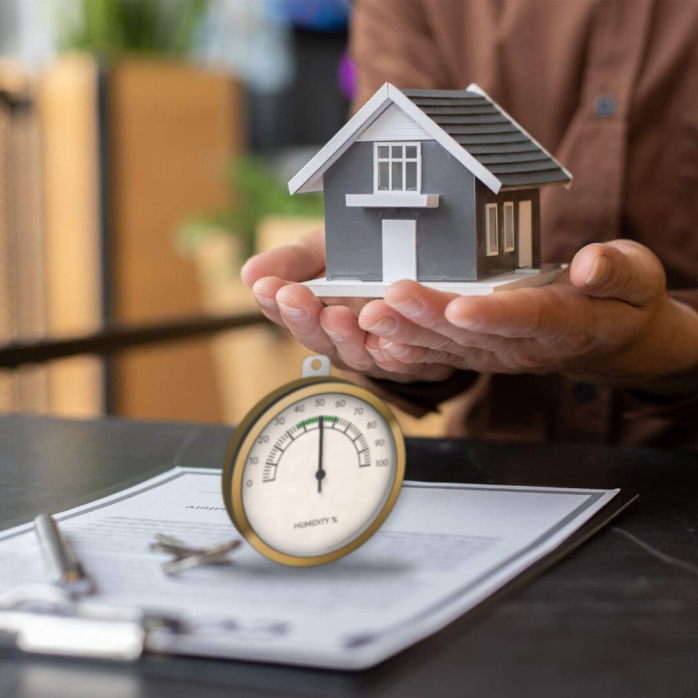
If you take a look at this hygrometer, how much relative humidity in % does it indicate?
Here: 50 %
